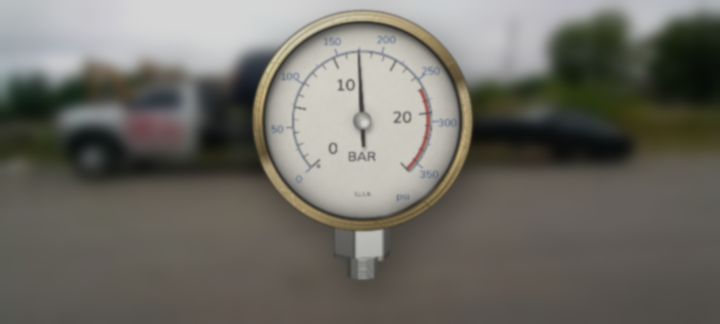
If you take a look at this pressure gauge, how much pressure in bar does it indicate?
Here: 12 bar
